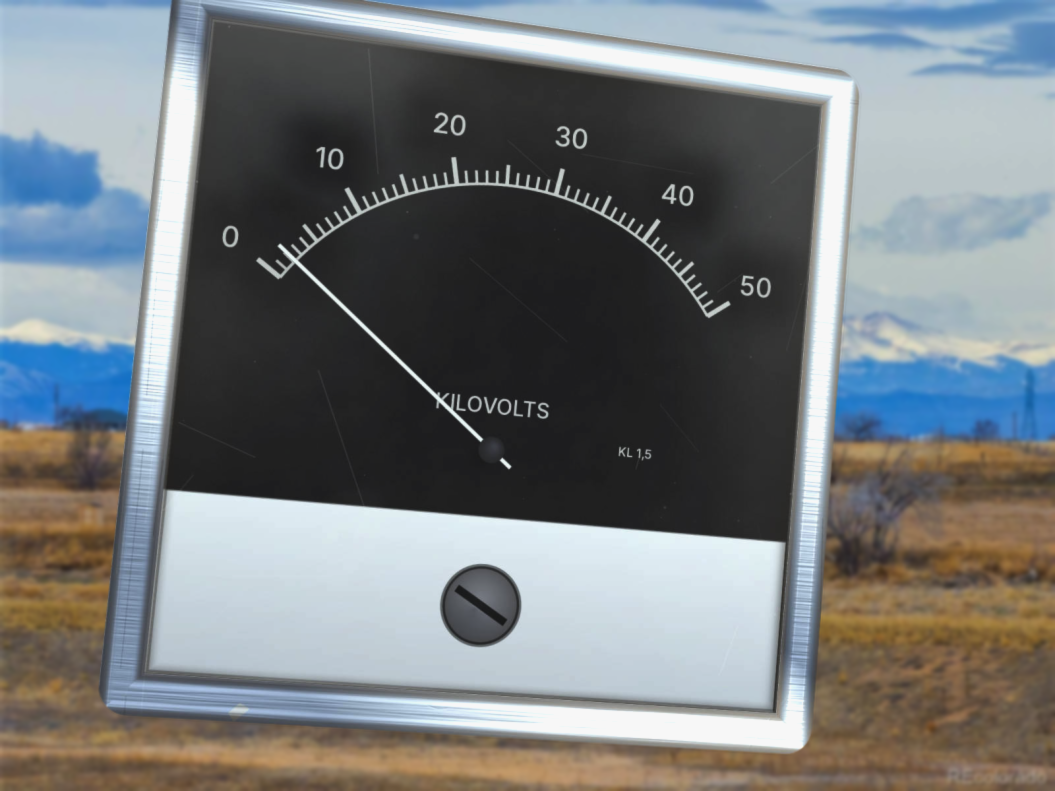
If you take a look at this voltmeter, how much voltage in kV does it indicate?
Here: 2 kV
